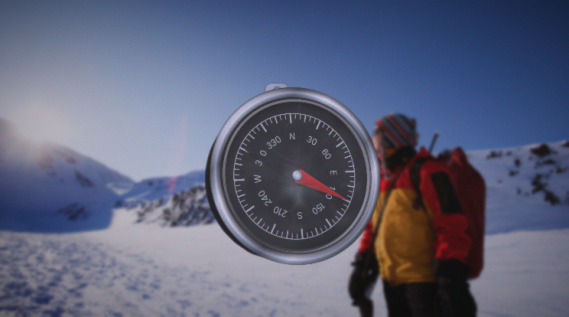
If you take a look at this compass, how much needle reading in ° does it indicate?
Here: 120 °
